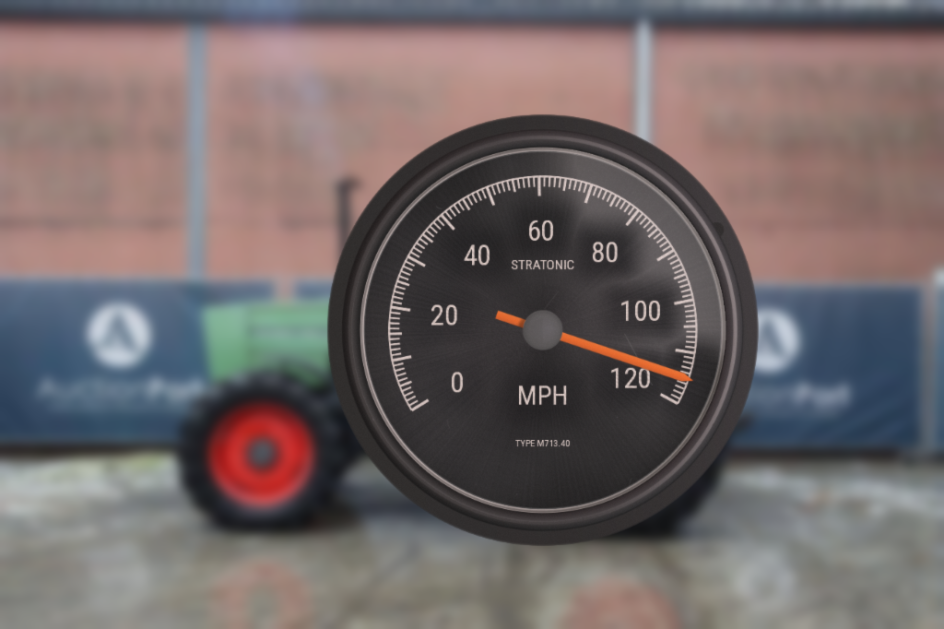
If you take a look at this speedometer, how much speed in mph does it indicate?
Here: 115 mph
